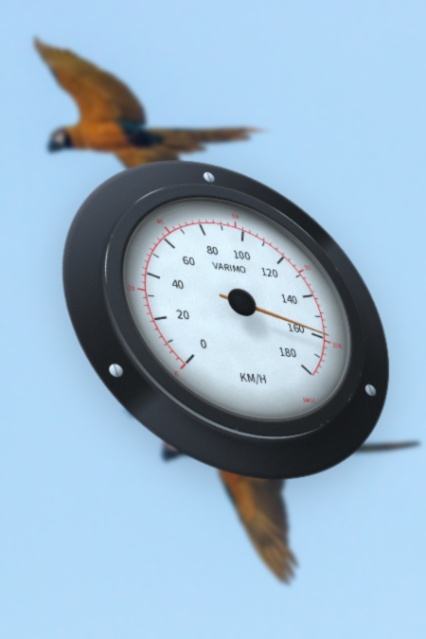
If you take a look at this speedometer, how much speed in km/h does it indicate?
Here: 160 km/h
